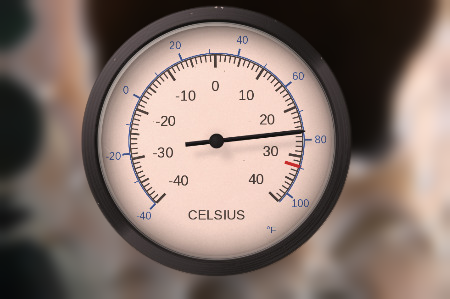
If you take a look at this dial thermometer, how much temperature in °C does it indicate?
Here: 25 °C
